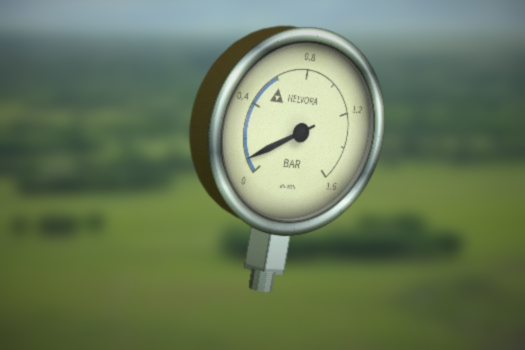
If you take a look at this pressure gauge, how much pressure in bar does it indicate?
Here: 0.1 bar
